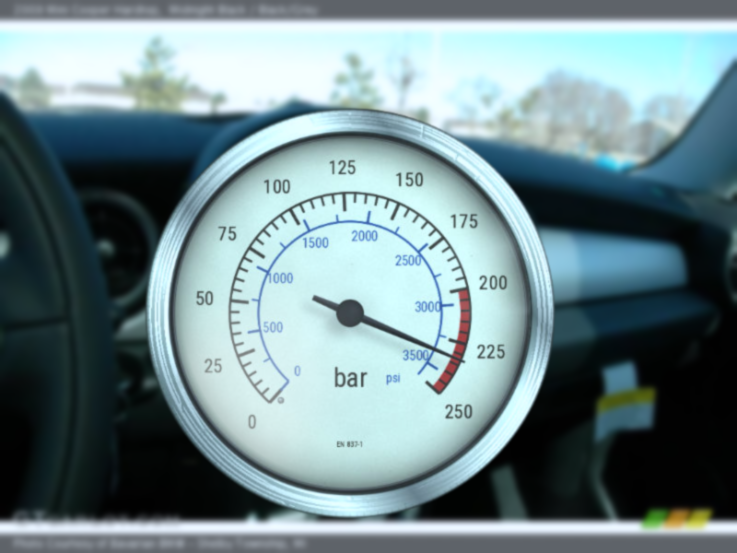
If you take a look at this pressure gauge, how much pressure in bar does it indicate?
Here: 232.5 bar
